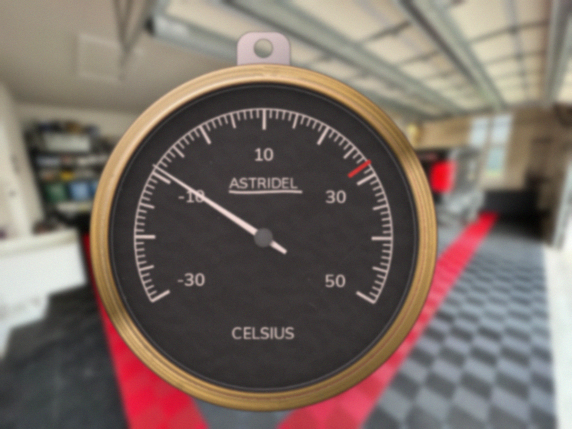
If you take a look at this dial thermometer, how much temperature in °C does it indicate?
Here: -9 °C
